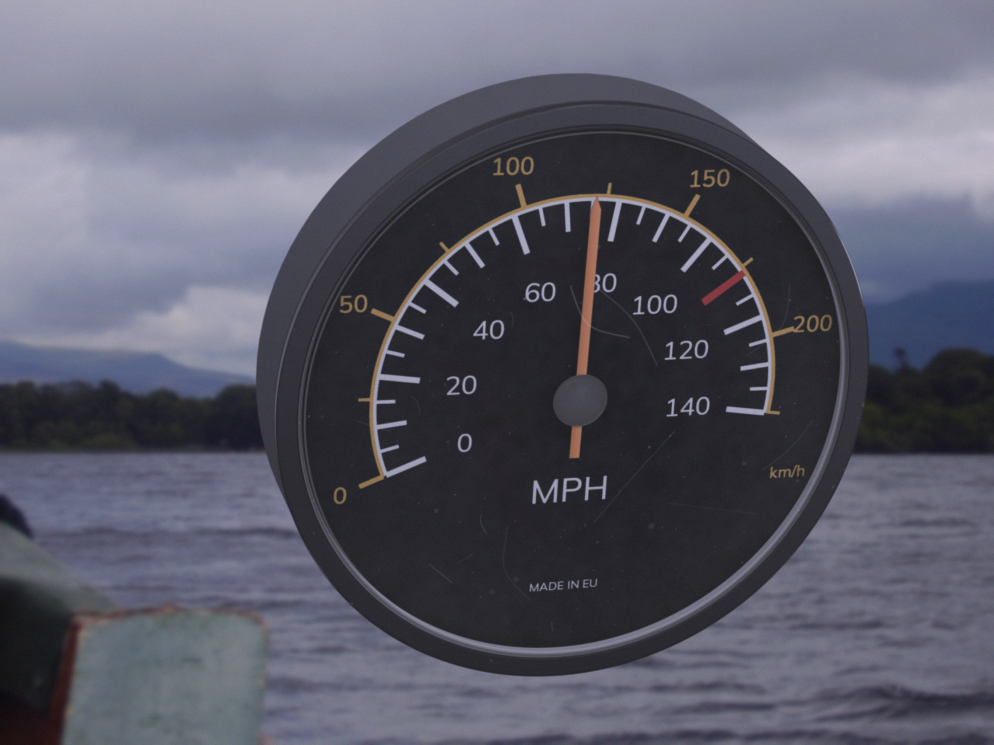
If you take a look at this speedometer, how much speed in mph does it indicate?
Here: 75 mph
